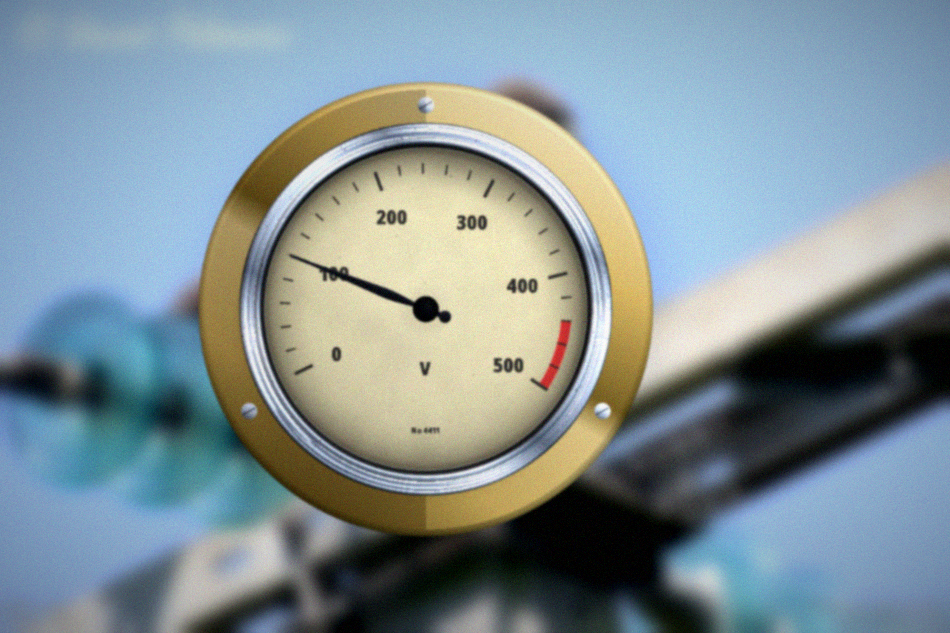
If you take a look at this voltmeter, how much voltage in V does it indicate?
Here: 100 V
